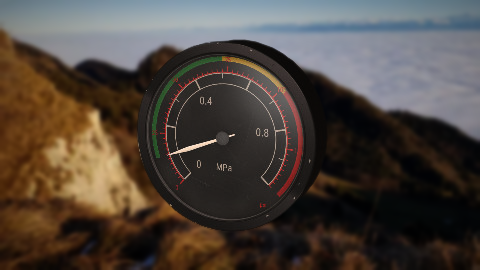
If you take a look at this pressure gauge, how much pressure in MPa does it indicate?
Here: 0.1 MPa
